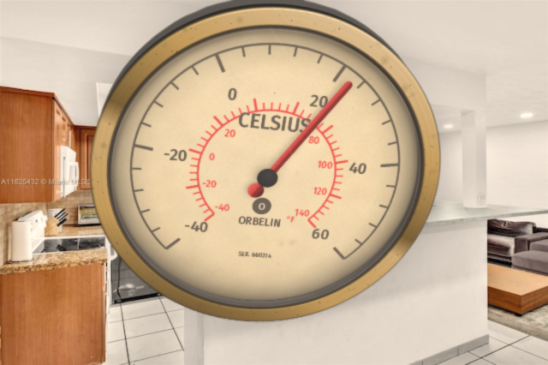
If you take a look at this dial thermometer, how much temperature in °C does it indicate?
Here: 22 °C
